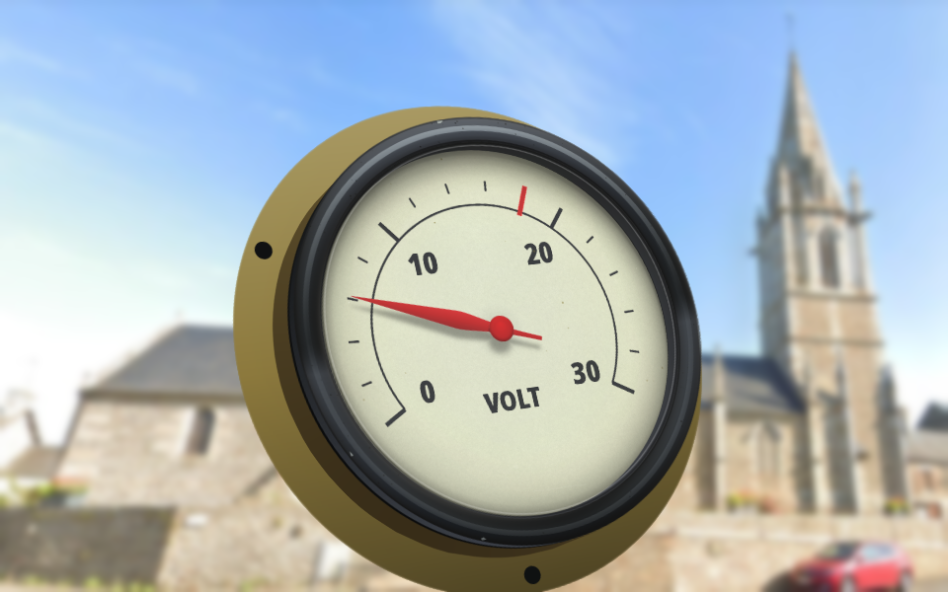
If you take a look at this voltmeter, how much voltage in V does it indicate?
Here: 6 V
